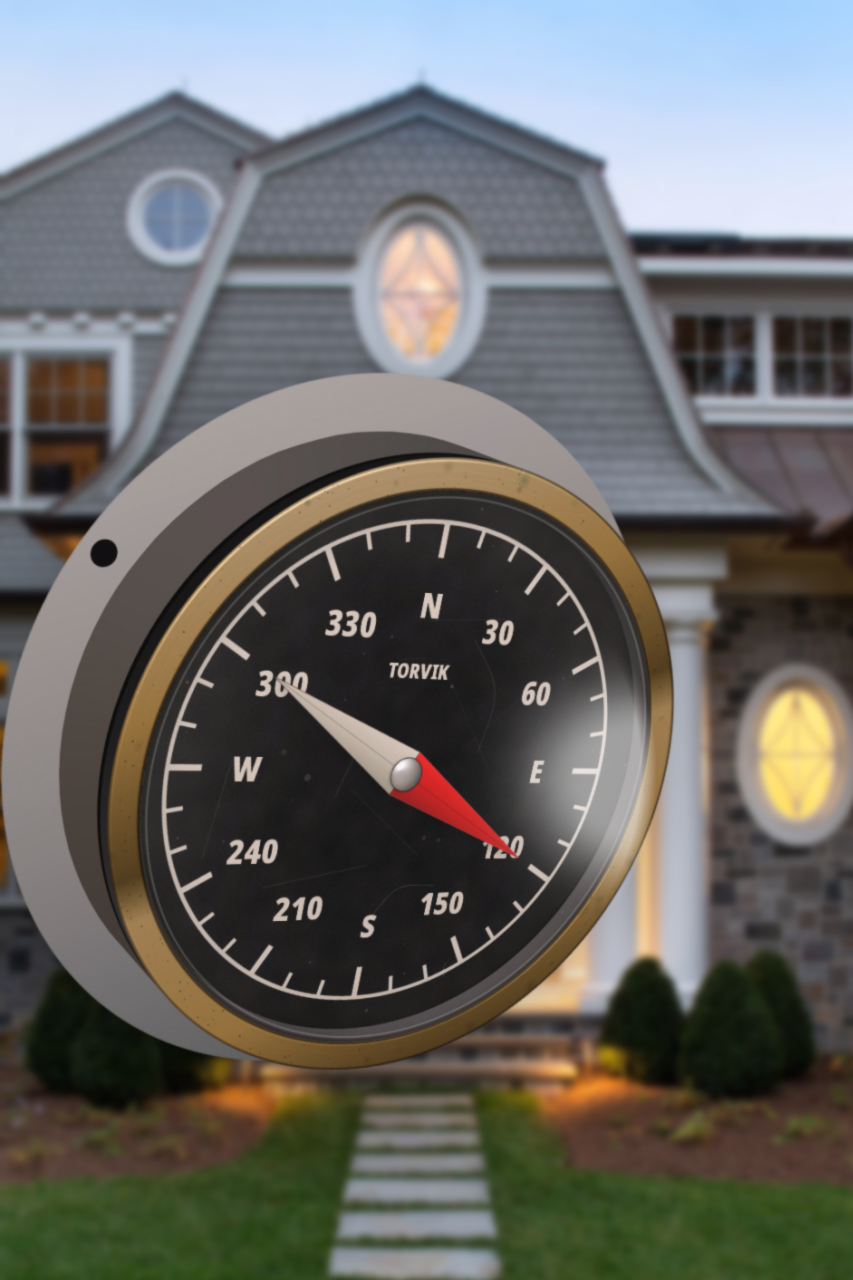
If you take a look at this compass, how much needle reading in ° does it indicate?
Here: 120 °
